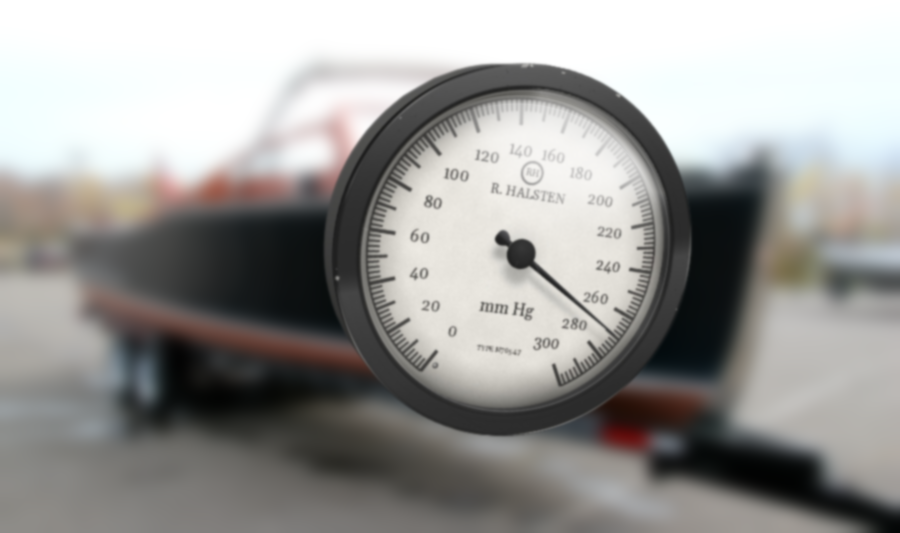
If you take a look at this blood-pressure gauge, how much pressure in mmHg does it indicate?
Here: 270 mmHg
